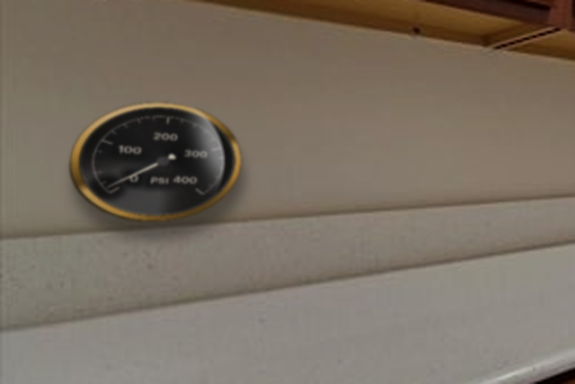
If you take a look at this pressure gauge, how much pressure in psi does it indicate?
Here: 10 psi
